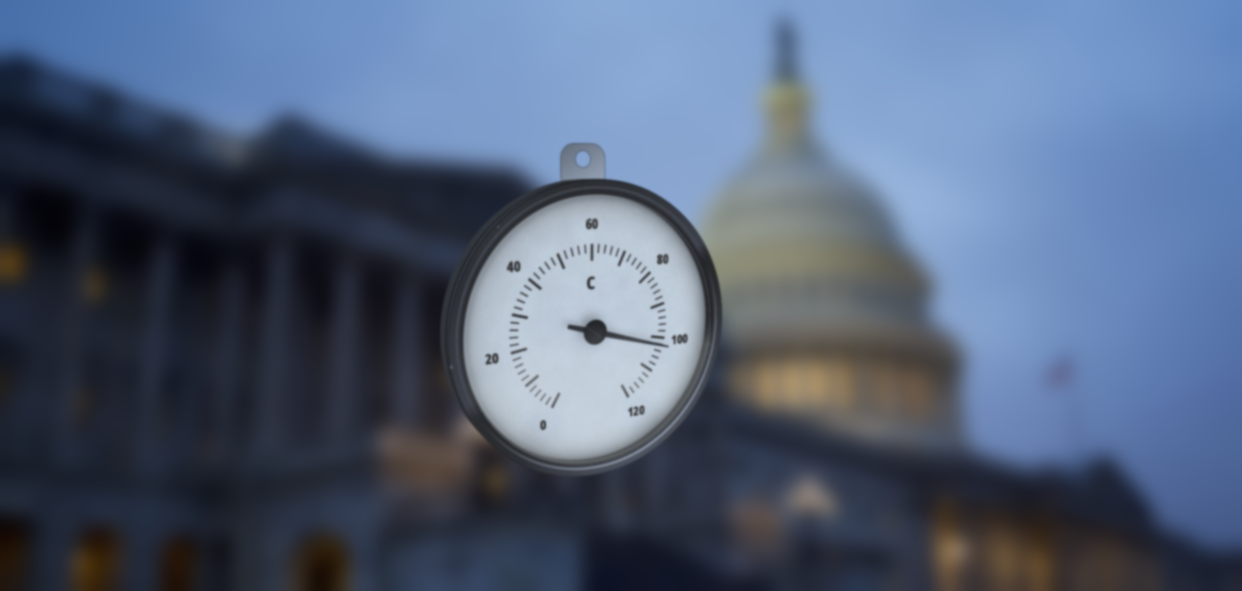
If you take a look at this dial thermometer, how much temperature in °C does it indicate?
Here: 102 °C
